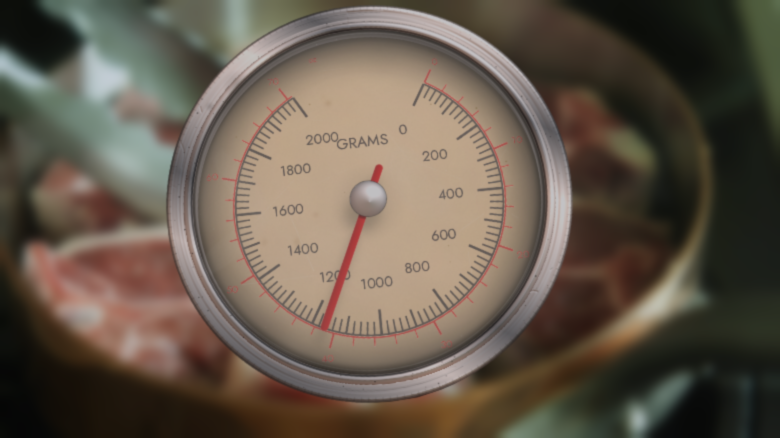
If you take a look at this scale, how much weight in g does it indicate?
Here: 1160 g
